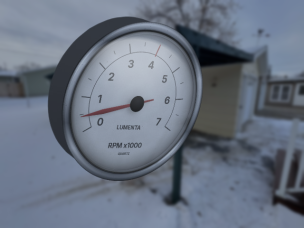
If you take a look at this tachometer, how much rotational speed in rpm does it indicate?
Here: 500 rpm
